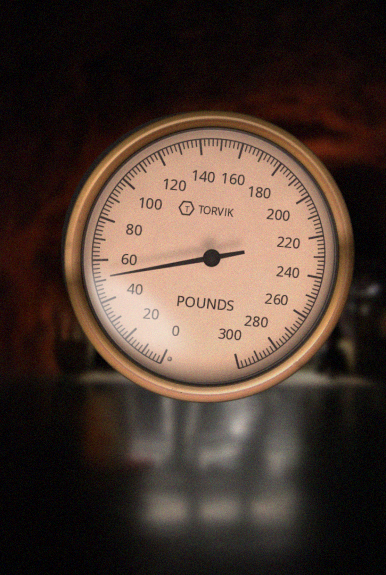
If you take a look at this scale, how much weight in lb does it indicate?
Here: 52 lb
